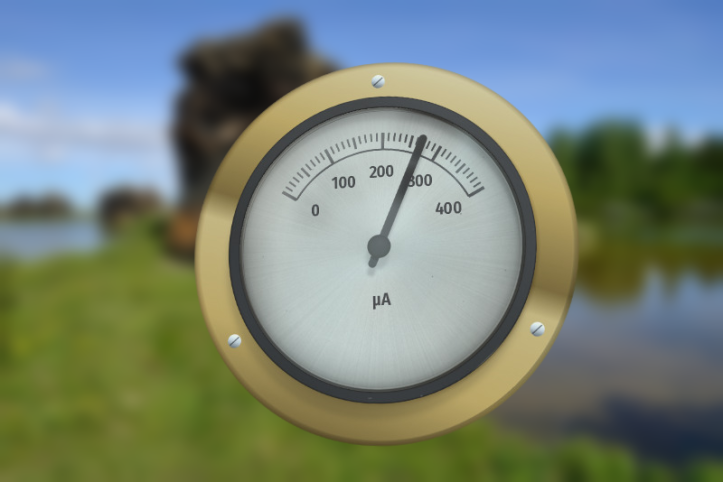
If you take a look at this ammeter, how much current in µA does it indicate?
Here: 270 µA
